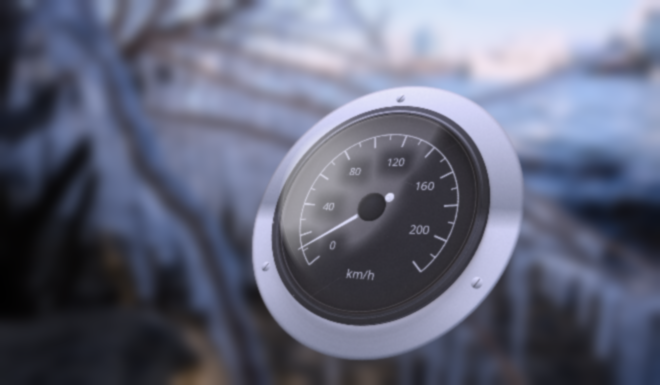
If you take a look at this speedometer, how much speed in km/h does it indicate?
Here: 10 km/h
